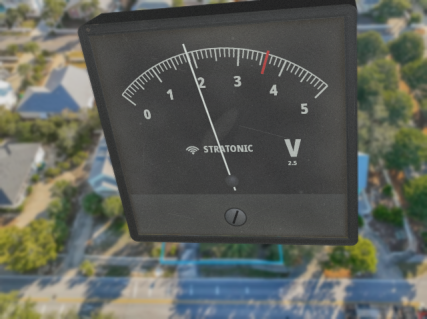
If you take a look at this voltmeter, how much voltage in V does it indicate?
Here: 1.9 V
